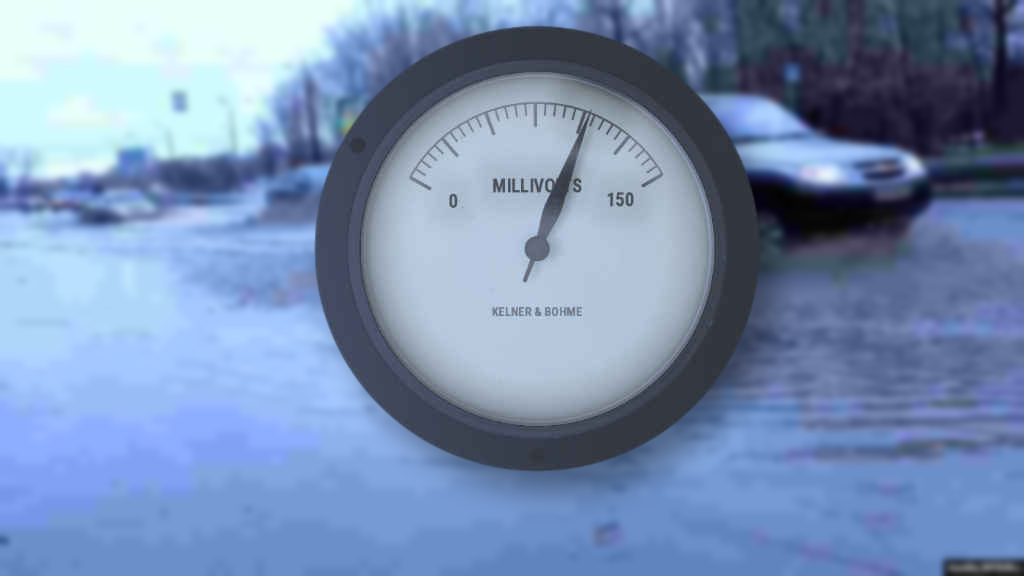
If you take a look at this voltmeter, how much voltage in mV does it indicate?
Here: 102.5 mV
